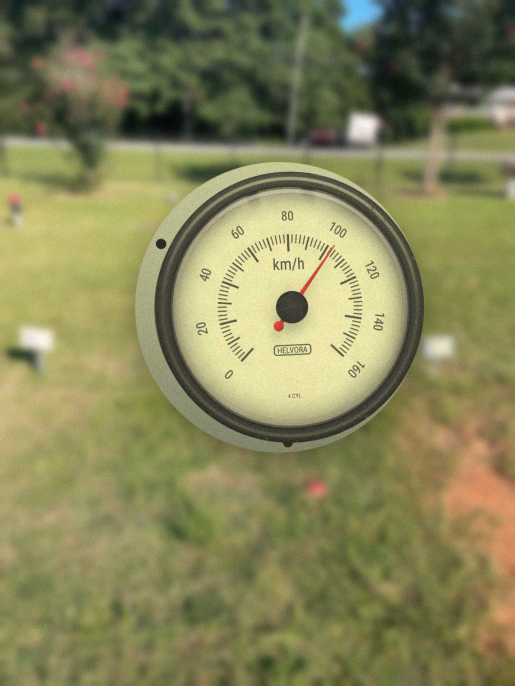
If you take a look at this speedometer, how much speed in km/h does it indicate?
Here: 102 km/h
